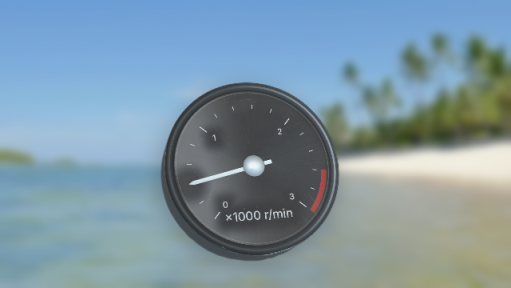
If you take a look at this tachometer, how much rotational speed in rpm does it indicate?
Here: 400 rpm
